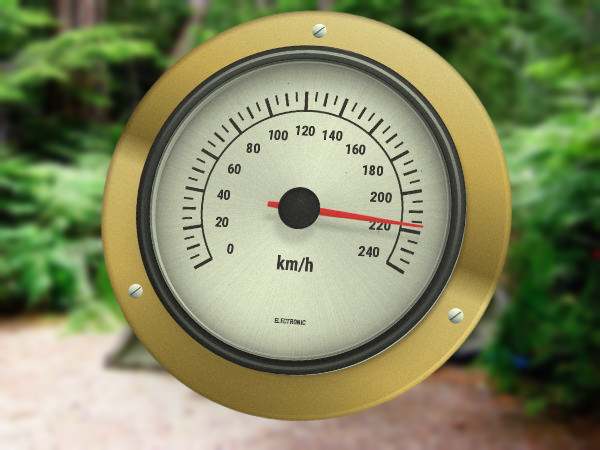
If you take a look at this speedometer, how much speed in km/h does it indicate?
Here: 217.5 km/h
